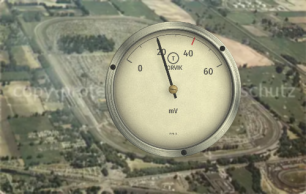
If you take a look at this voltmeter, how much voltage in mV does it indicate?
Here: 20 mV
